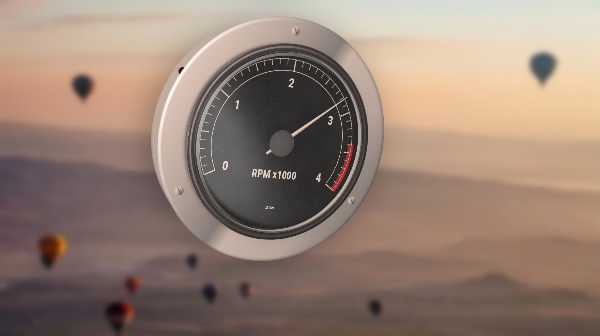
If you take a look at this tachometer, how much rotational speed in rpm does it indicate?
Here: 2800 rpm
